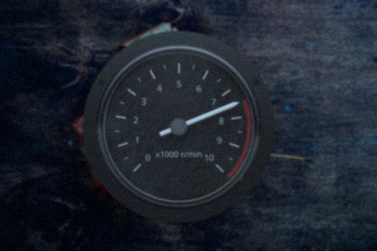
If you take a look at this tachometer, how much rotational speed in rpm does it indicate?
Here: 7500 rpm
